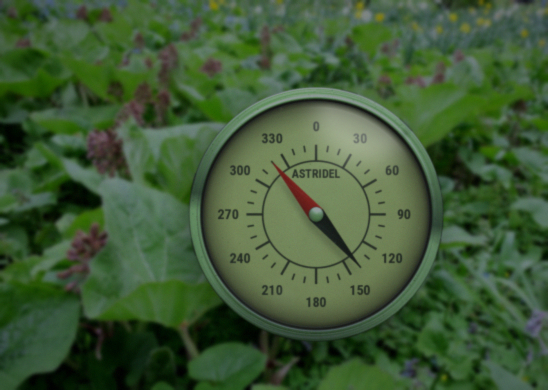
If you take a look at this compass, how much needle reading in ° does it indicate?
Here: 320 °
